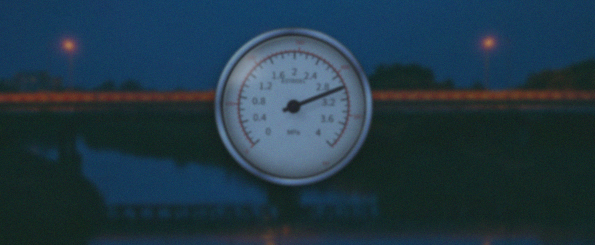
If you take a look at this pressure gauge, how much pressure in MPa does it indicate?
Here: 3 MPa
